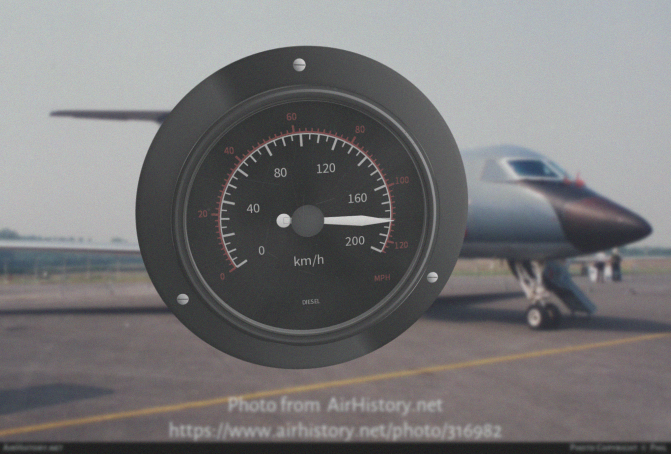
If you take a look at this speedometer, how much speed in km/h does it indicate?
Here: 180 km/h
